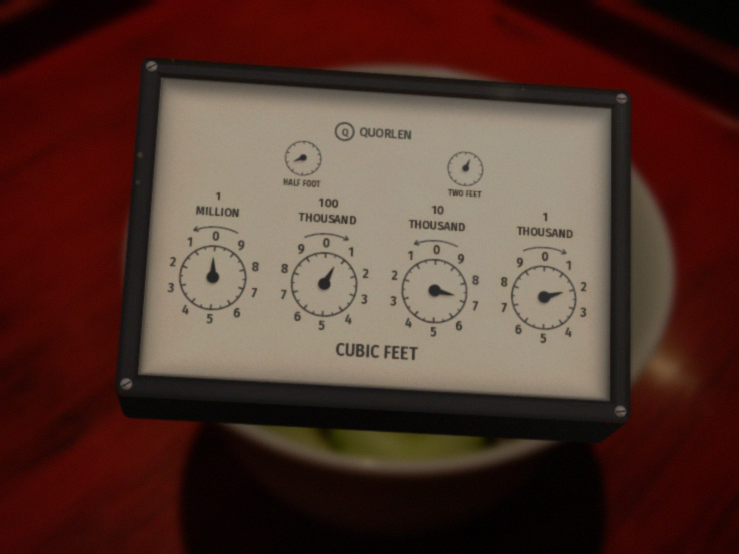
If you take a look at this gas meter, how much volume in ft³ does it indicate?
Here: 7200 ft³
